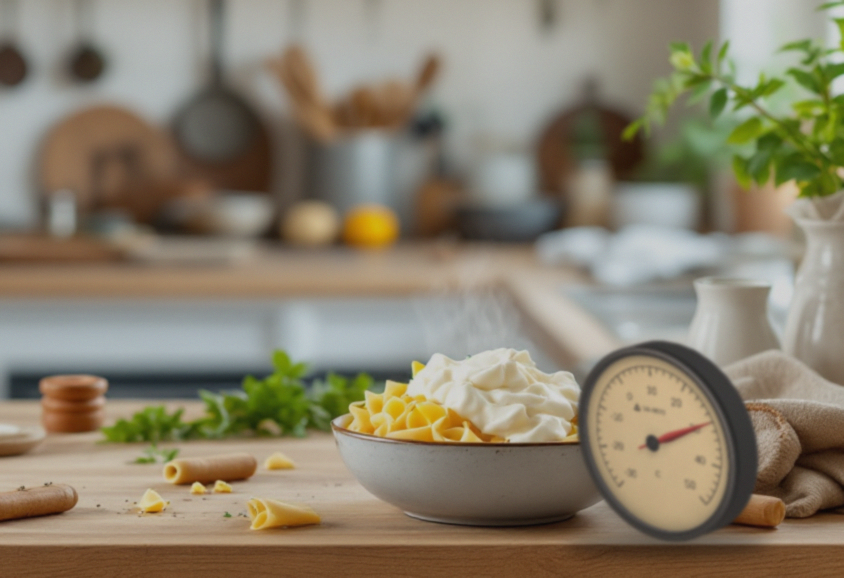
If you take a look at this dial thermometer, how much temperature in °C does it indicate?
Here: 30 °C
